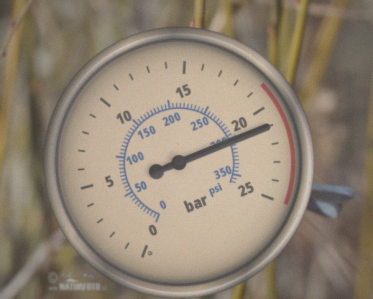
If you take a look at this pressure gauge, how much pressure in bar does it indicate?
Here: 21 bar
